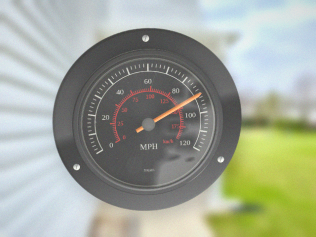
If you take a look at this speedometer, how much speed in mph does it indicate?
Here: 90 mph
